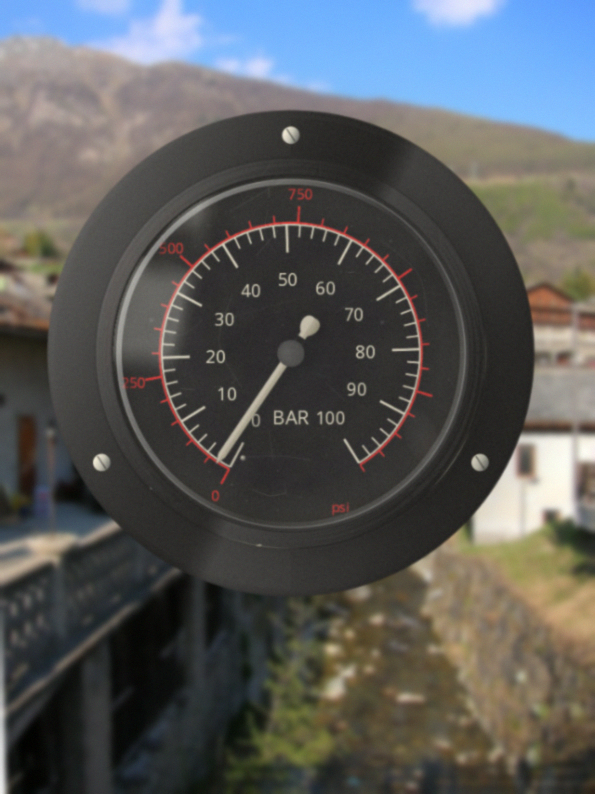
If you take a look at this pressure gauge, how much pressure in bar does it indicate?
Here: 2 bar
